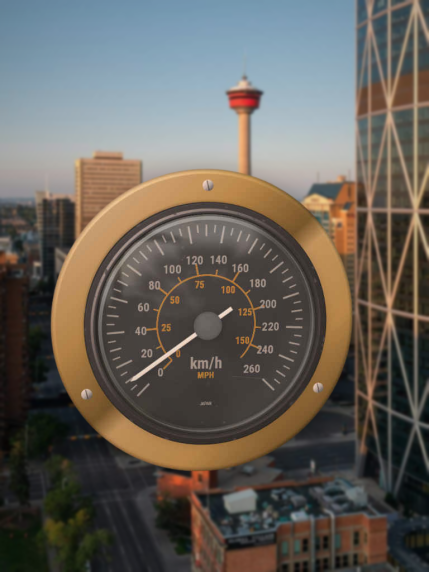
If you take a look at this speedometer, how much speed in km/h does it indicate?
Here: 10 km/h
